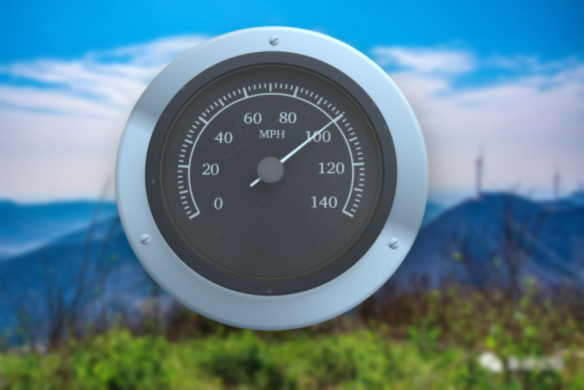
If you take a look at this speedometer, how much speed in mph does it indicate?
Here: 100 mph
